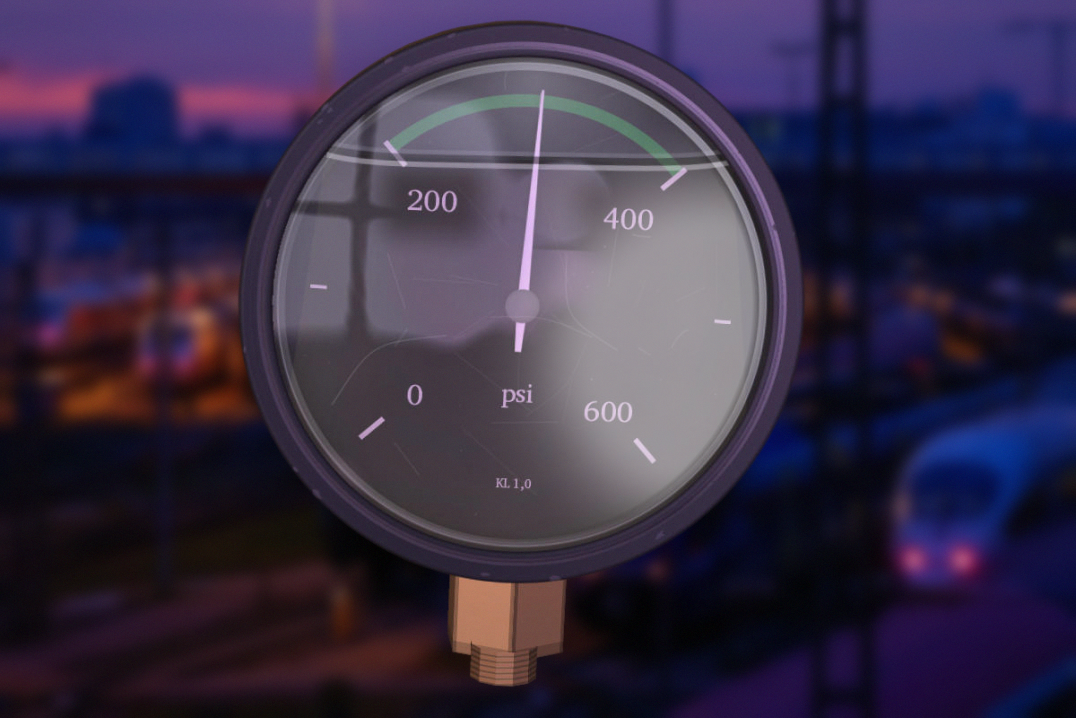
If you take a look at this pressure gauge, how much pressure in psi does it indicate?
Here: 300 psi
